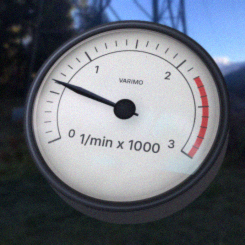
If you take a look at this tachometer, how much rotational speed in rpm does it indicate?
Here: 600 rpm
